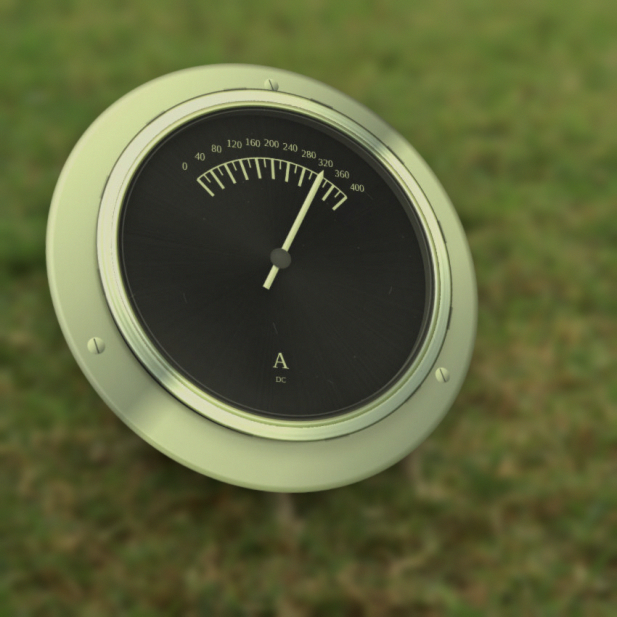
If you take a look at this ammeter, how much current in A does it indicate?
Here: 320 A
